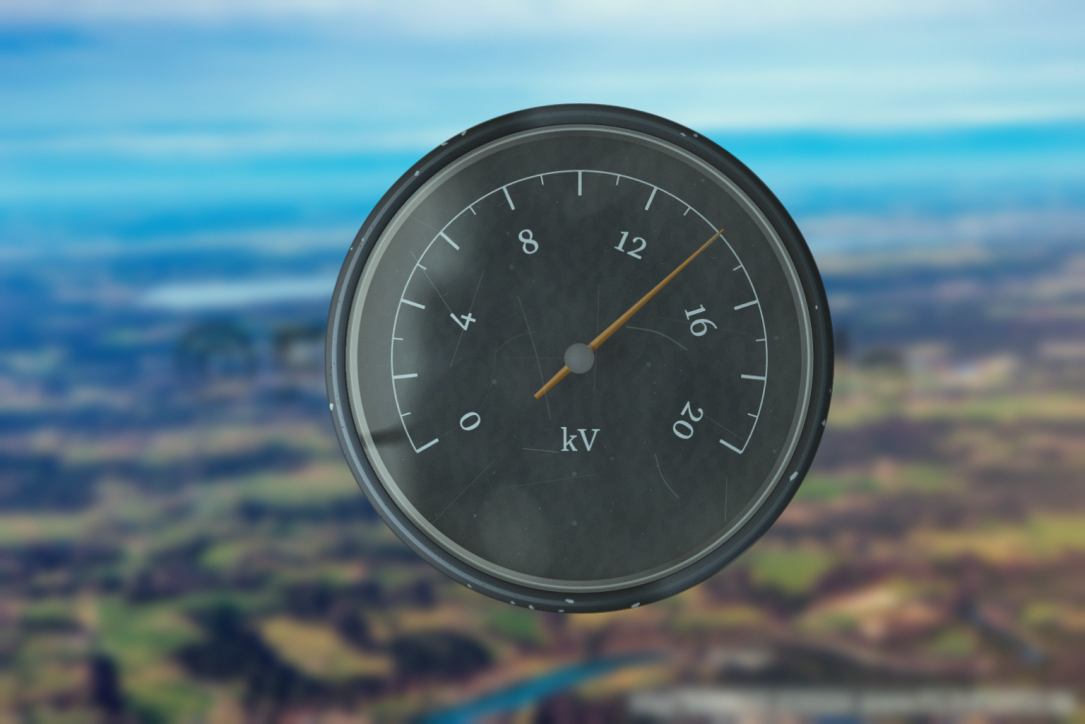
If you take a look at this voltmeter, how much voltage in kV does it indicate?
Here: 14 kV
